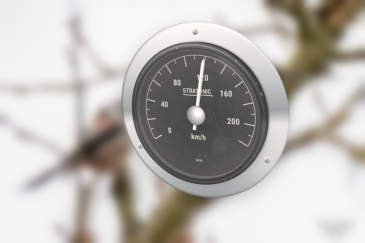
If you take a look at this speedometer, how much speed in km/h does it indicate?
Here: 120 km/h
